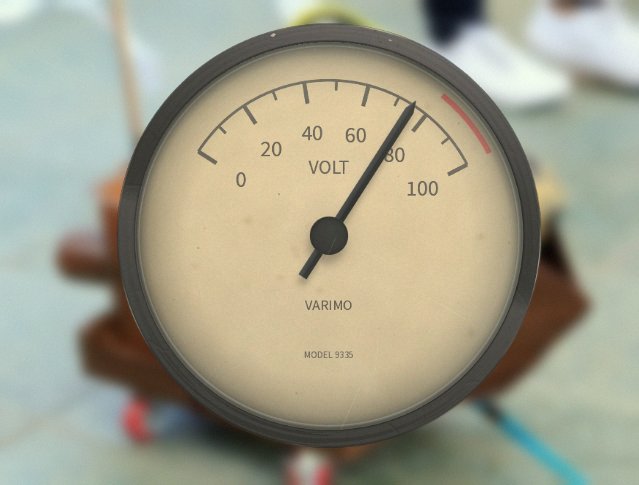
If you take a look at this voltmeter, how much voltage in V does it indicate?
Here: 75 V
